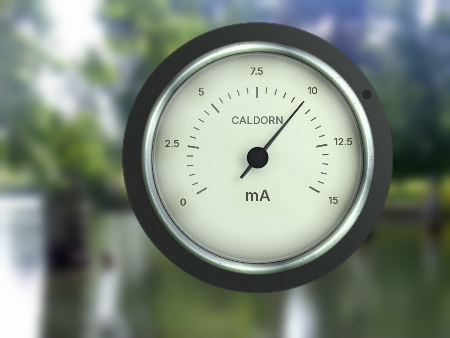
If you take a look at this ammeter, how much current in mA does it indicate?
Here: 10 mA
